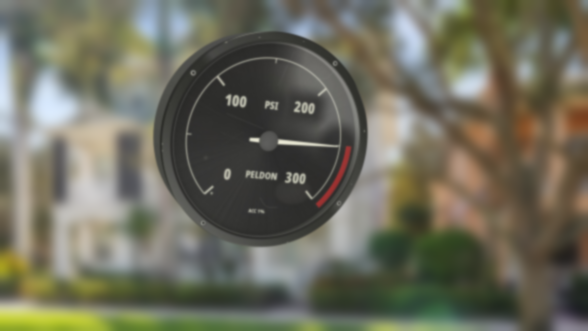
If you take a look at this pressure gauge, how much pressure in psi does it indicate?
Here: 250 psi
